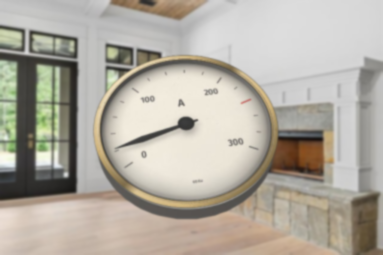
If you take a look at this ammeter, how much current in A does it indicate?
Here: 20 A
